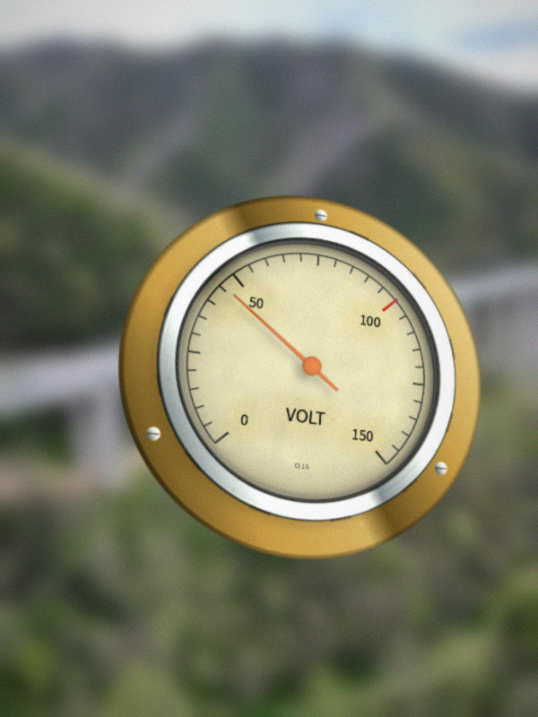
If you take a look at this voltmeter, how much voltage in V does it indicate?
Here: 45 V
